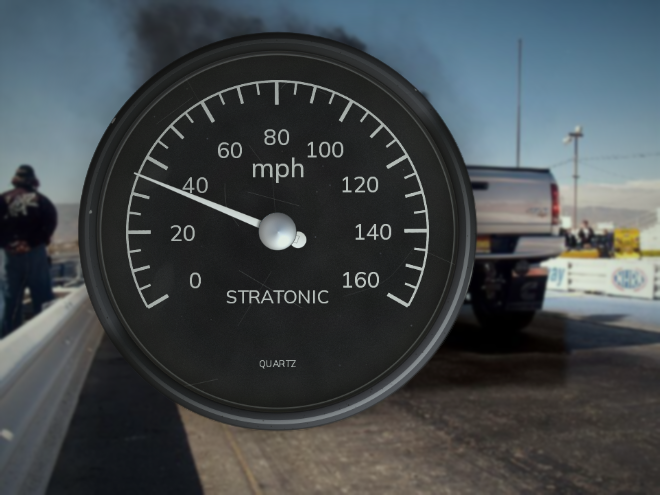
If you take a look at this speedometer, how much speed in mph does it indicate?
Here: 35 mph
